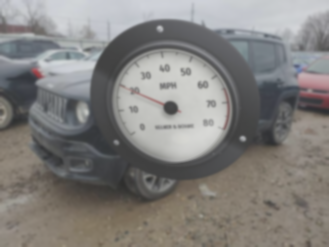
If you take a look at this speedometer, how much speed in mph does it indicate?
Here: 20 mph
